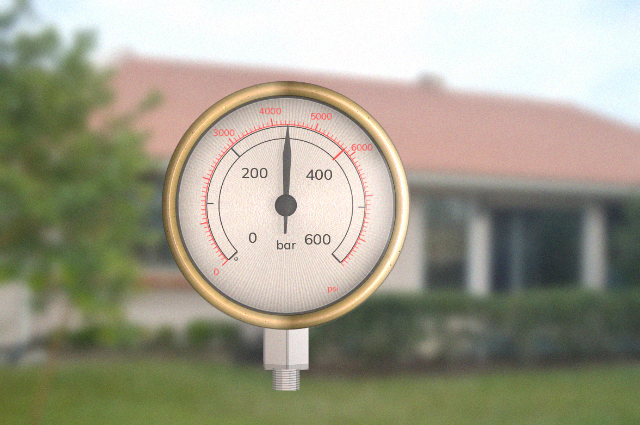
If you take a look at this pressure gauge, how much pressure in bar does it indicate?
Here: 300 bar
